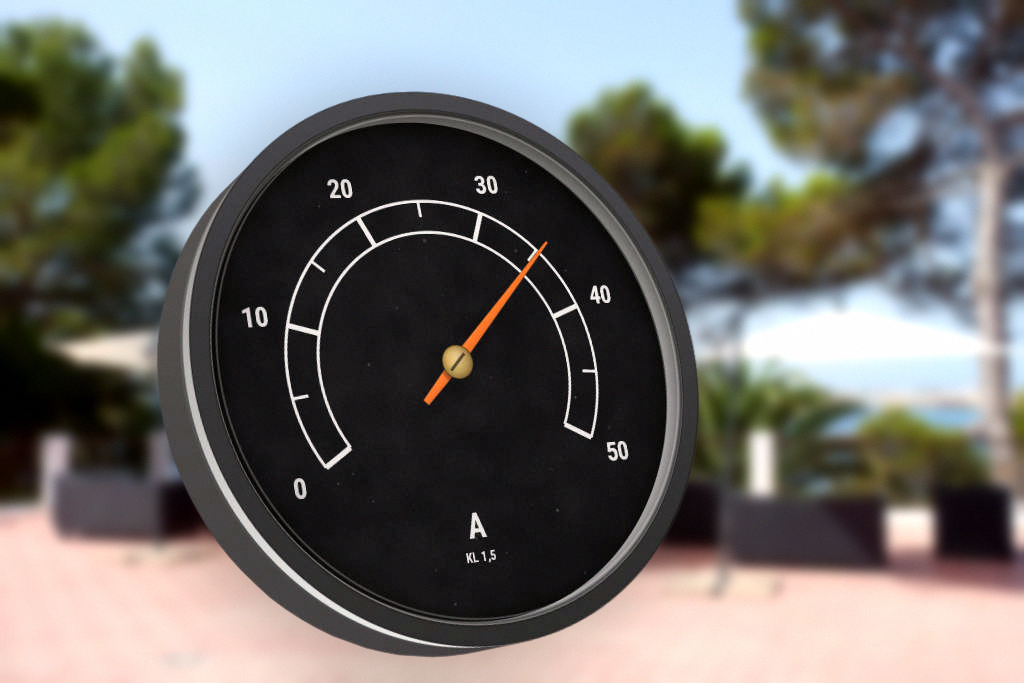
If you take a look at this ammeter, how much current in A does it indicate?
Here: 35 A
